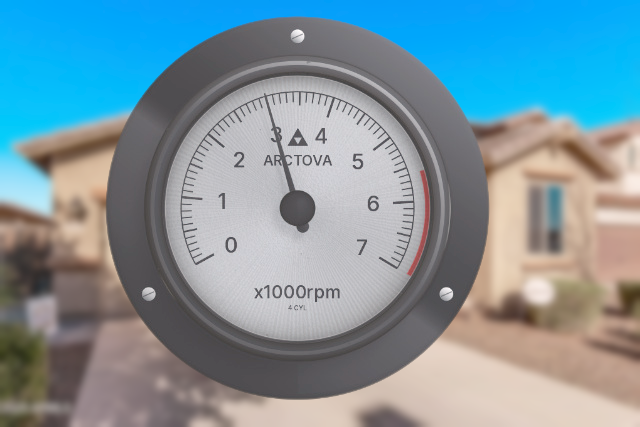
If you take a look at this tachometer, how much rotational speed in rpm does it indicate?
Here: 3000 rpm
